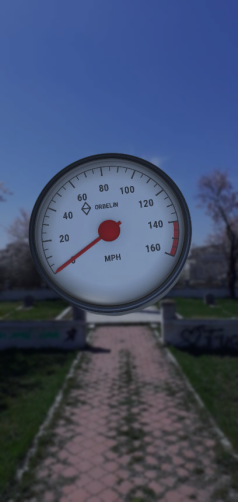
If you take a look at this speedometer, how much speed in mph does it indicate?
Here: 0 mph
